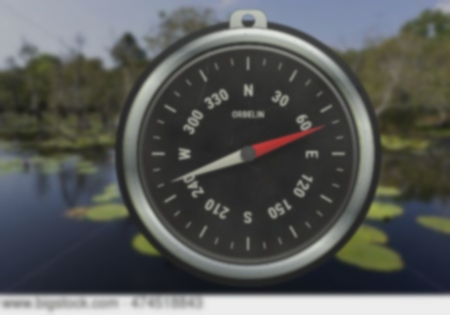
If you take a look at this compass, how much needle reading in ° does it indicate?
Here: 70 °
